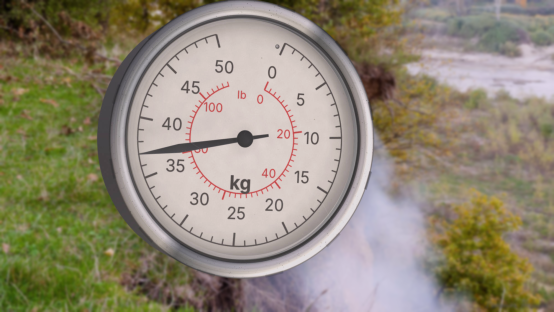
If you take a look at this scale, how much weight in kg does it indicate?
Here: 37 kg
